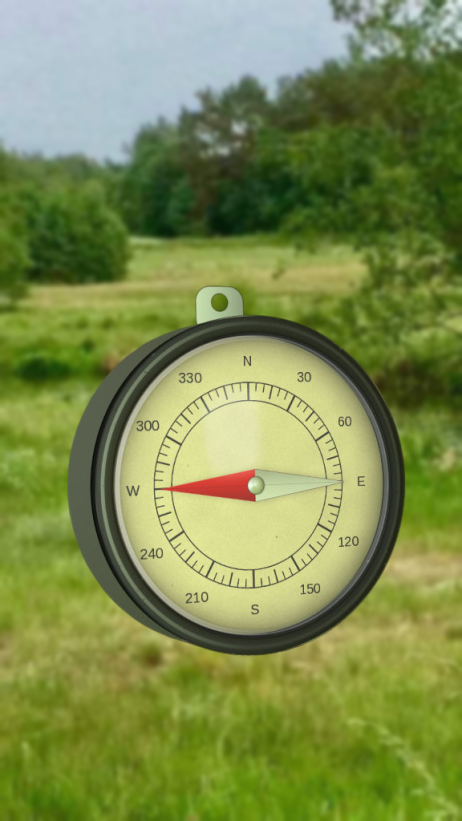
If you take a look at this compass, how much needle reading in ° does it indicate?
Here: 270 °
